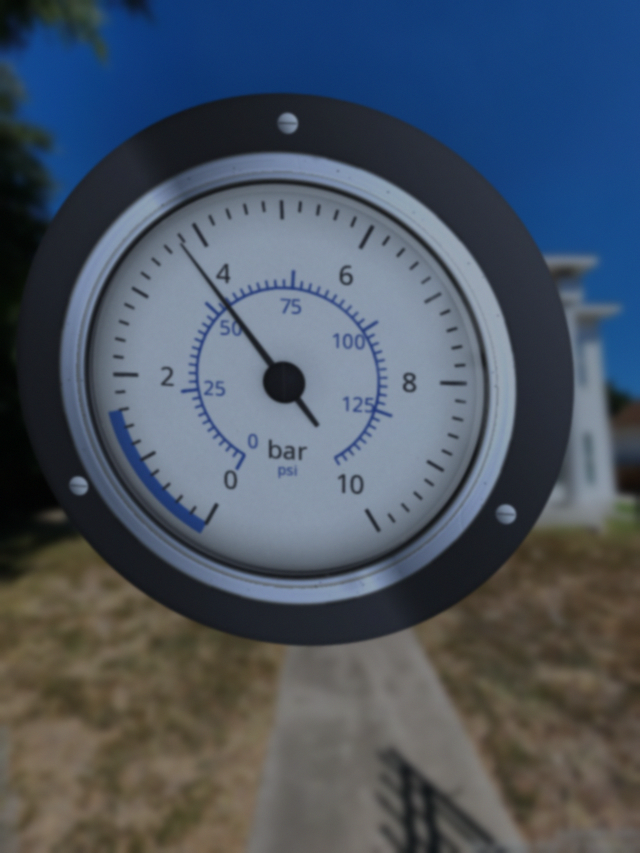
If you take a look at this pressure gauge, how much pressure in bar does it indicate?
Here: 3.8 bar
